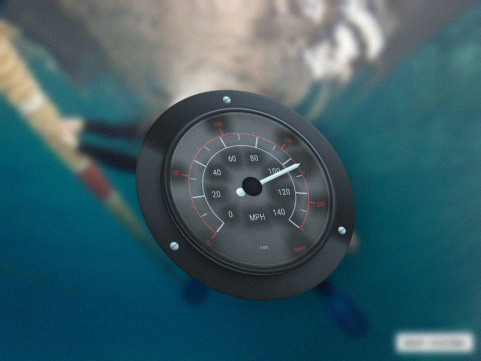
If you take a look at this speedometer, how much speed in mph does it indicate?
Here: 105 mph
